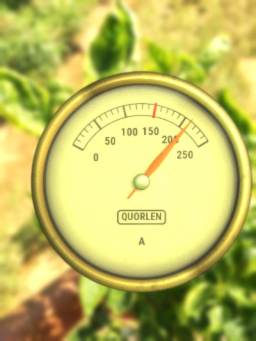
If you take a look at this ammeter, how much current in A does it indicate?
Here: 210 A
